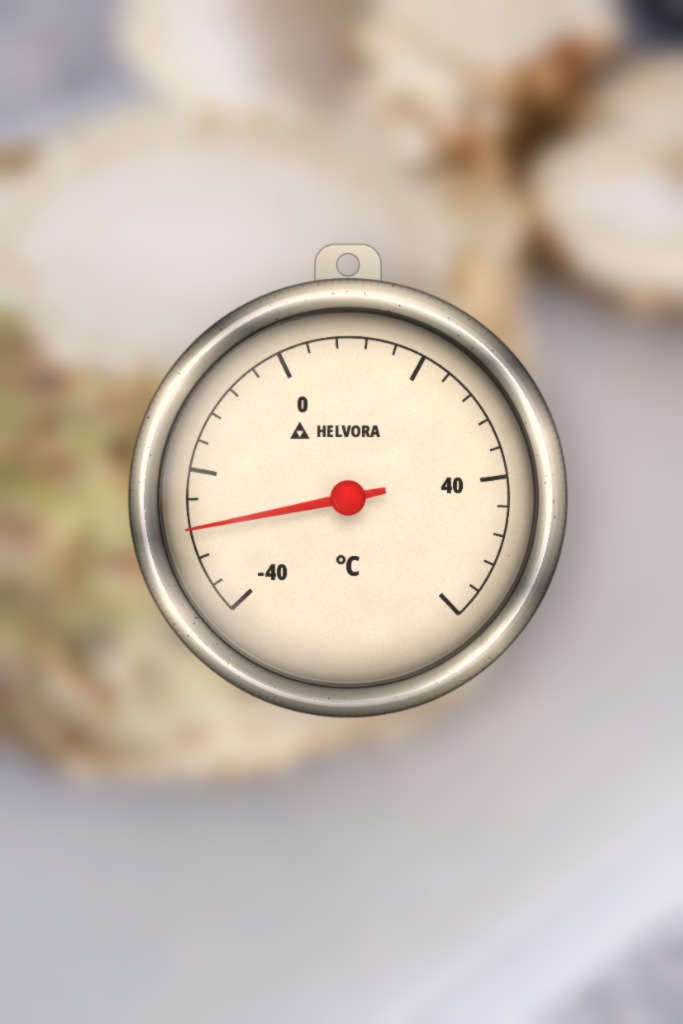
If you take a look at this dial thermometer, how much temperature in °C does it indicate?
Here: -28 °C
